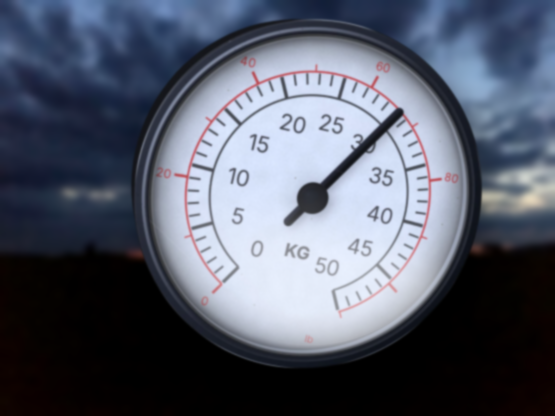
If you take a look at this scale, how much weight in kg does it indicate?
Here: 30 kg
